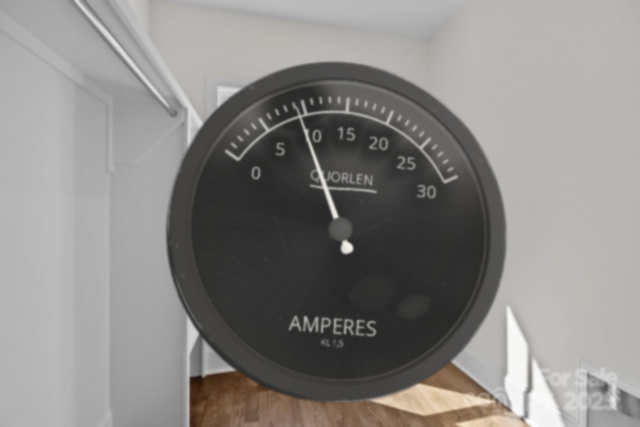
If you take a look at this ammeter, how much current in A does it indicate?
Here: 9 A
